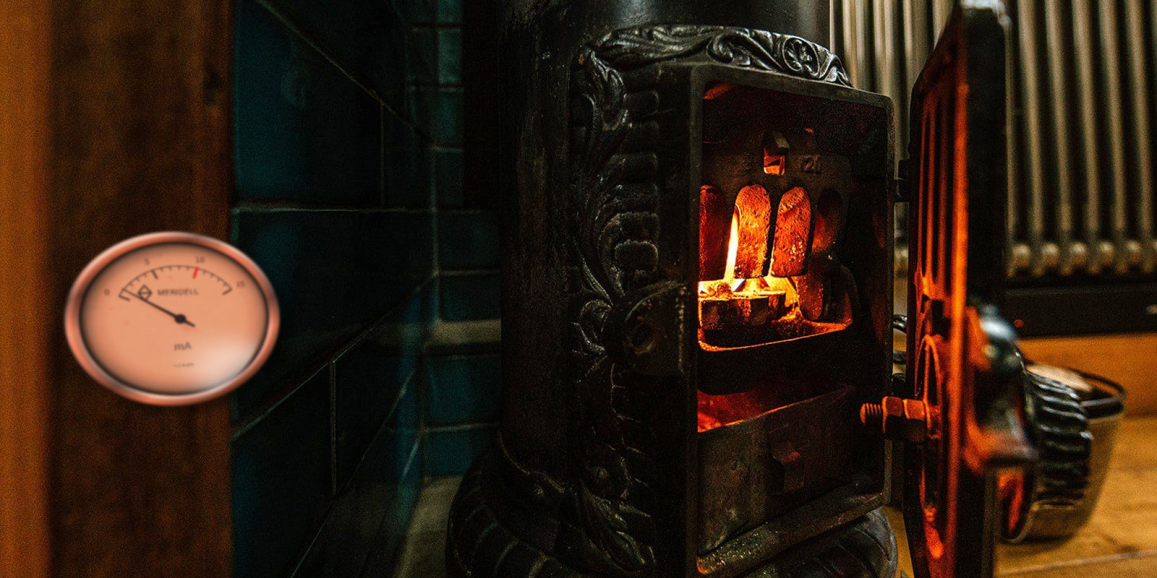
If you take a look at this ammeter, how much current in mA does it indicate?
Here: 1 mA
